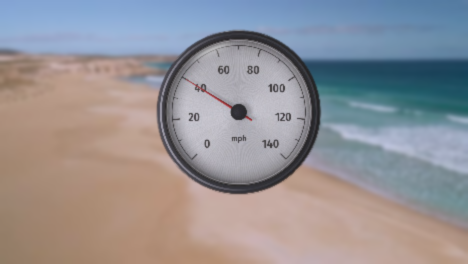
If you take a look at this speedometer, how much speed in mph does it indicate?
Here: 40 mph
